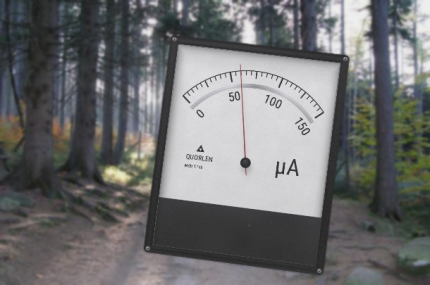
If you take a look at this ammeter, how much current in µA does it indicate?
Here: 60 µA
